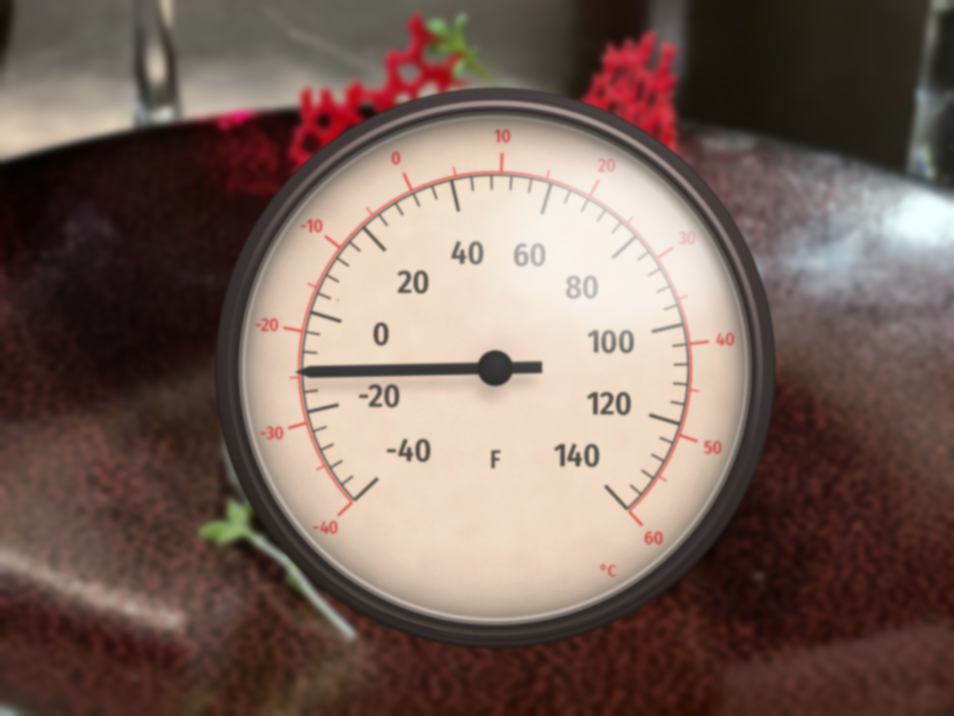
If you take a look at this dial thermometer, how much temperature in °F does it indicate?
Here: -12 °F
